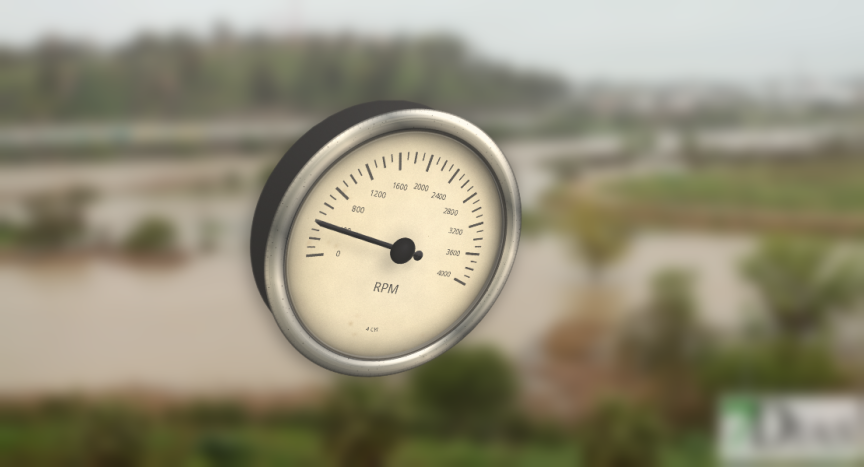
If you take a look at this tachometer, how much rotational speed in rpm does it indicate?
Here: 400 rpm
